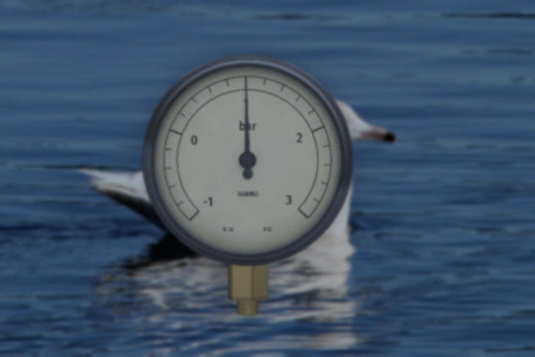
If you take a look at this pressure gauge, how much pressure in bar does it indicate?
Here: 1 bar
